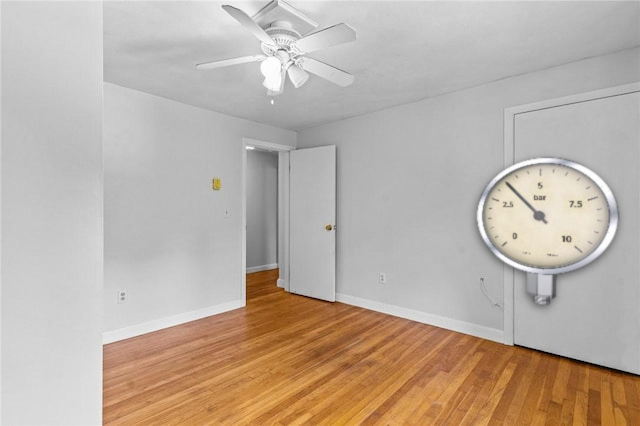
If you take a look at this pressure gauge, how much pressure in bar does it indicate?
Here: 3.5 bar
